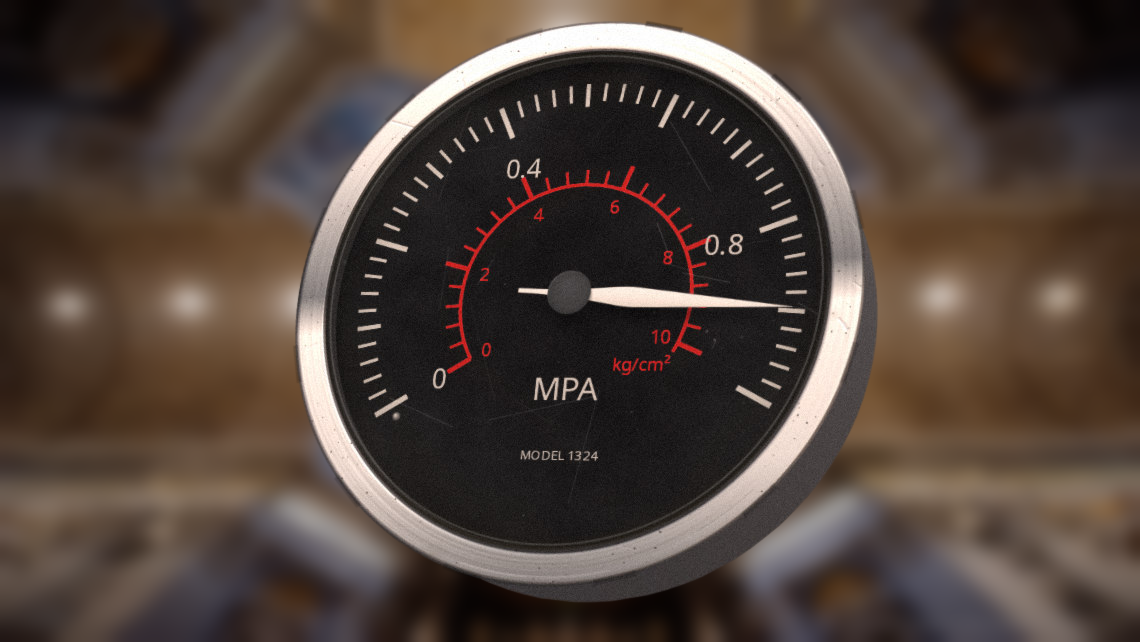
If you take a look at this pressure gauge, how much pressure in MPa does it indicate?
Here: 0.9 MPa
